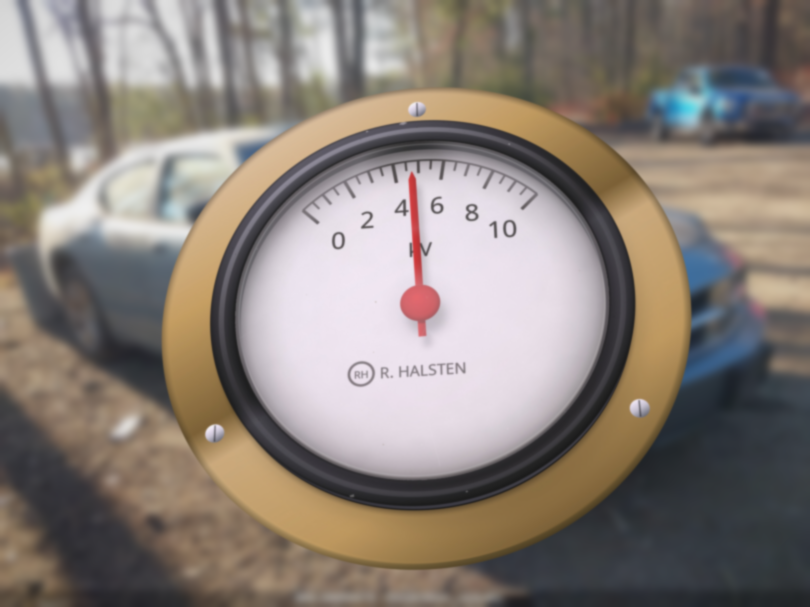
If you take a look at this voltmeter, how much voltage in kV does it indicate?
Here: 4.75 kV
